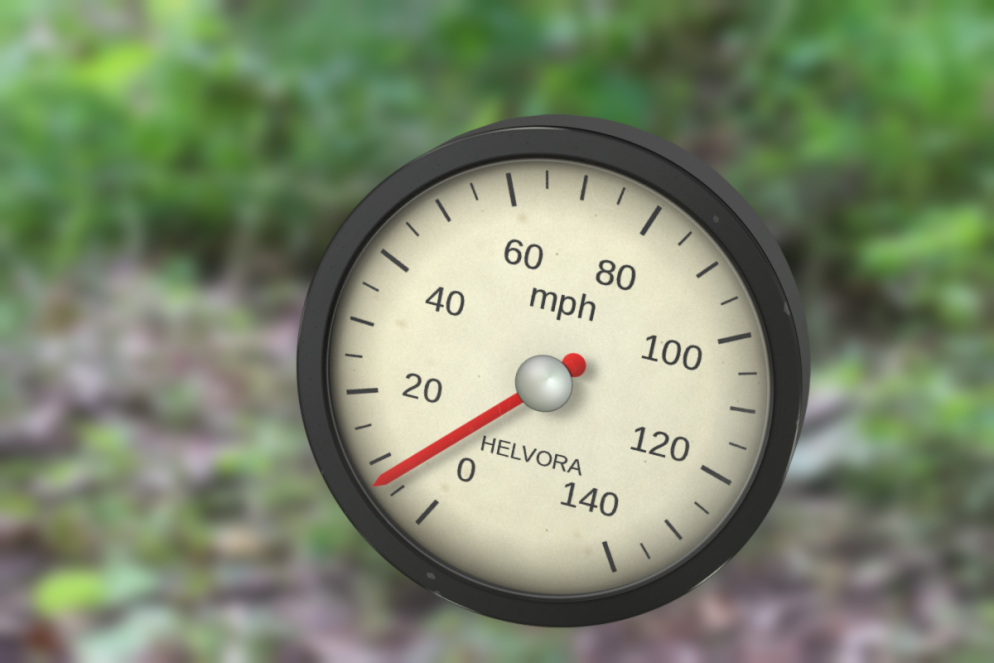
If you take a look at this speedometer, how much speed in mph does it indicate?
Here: 7.5 mph
